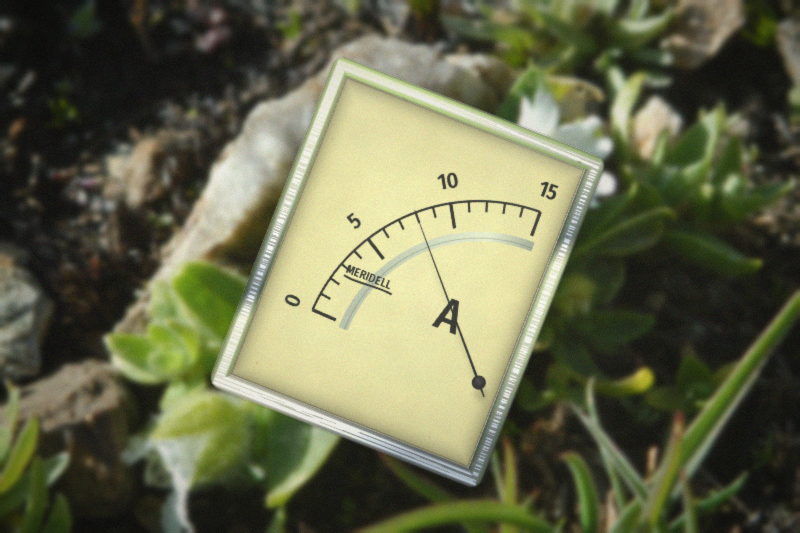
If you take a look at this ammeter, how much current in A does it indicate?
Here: 8 A
